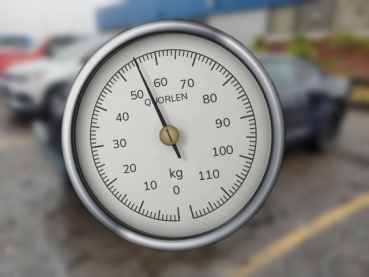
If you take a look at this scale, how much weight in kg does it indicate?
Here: 55 kg
